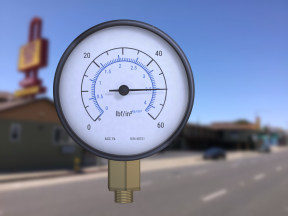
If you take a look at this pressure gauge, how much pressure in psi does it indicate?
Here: 50 psi
